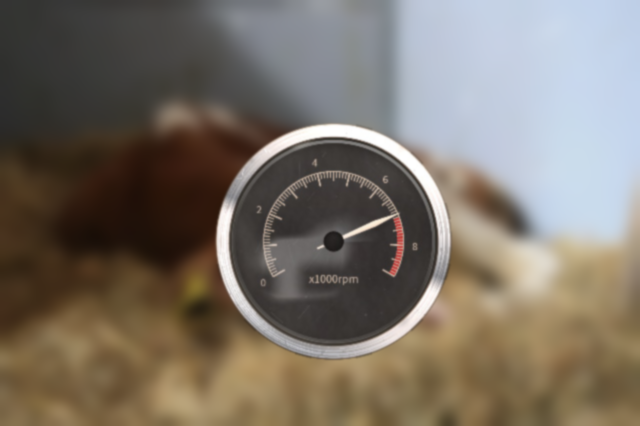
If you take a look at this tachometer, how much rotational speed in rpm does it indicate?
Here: 7000 rpm
